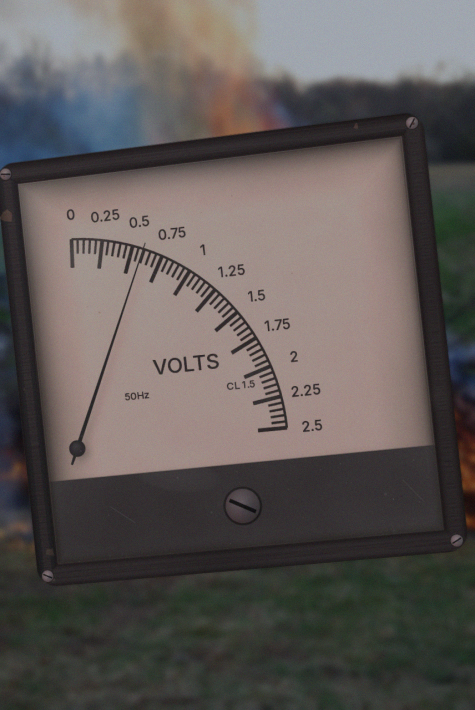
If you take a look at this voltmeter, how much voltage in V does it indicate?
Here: 0.6 V
